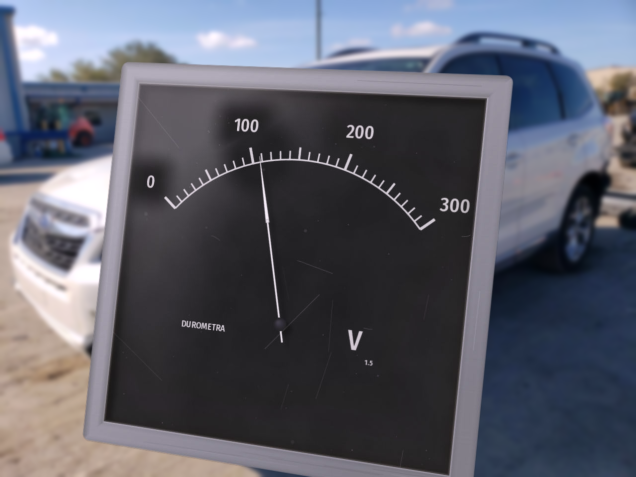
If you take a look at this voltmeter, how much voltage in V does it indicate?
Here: 110 V
